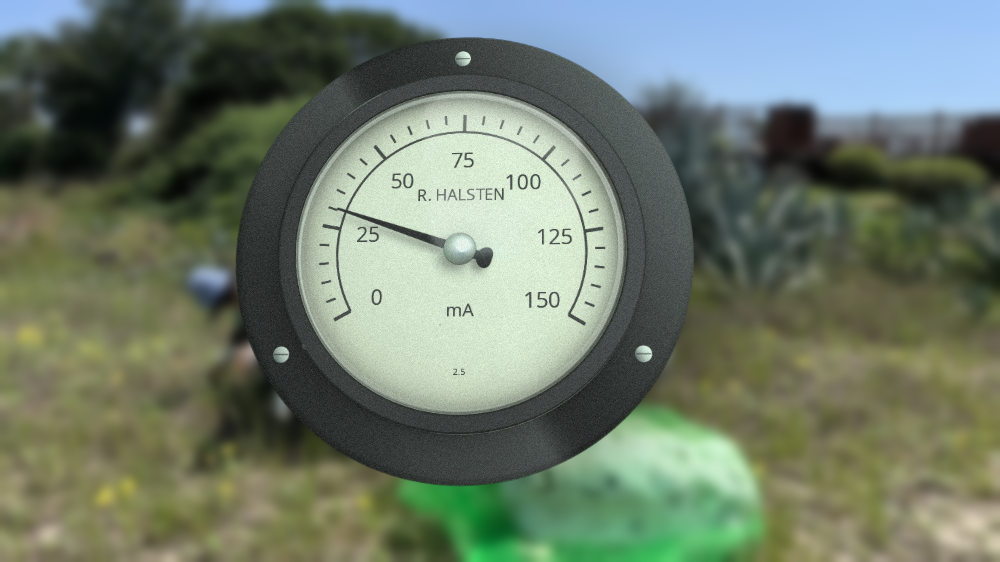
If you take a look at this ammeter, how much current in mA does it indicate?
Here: 30 mA
